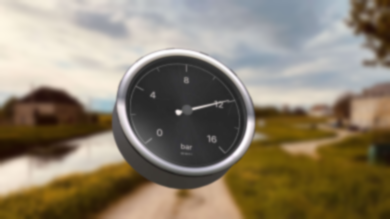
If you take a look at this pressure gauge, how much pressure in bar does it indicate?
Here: 12 bar
